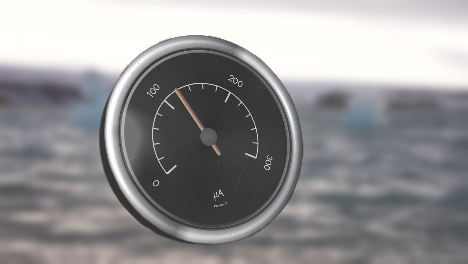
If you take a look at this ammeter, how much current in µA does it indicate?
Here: 120 µA
